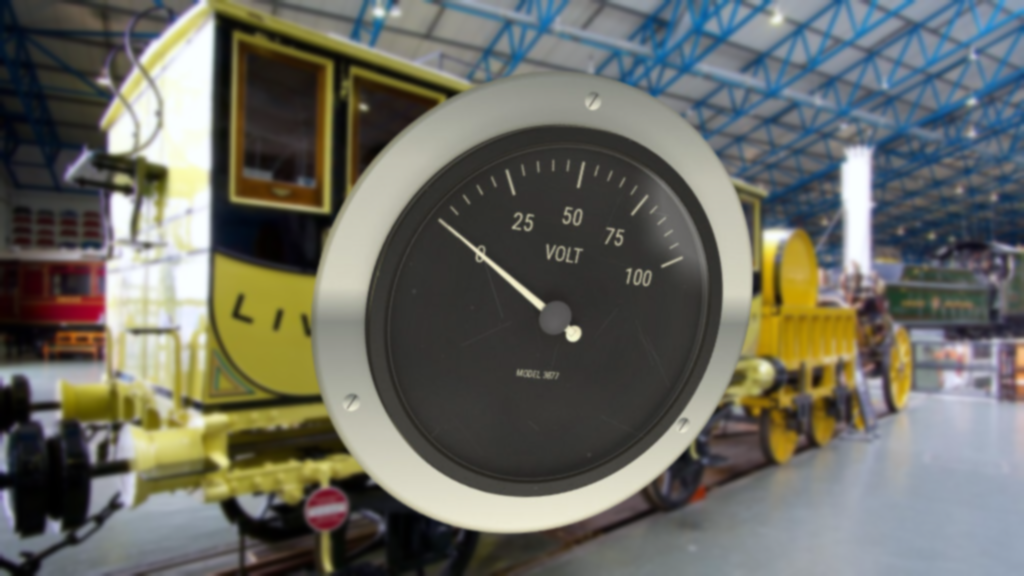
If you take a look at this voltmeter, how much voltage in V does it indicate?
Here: 0 V
